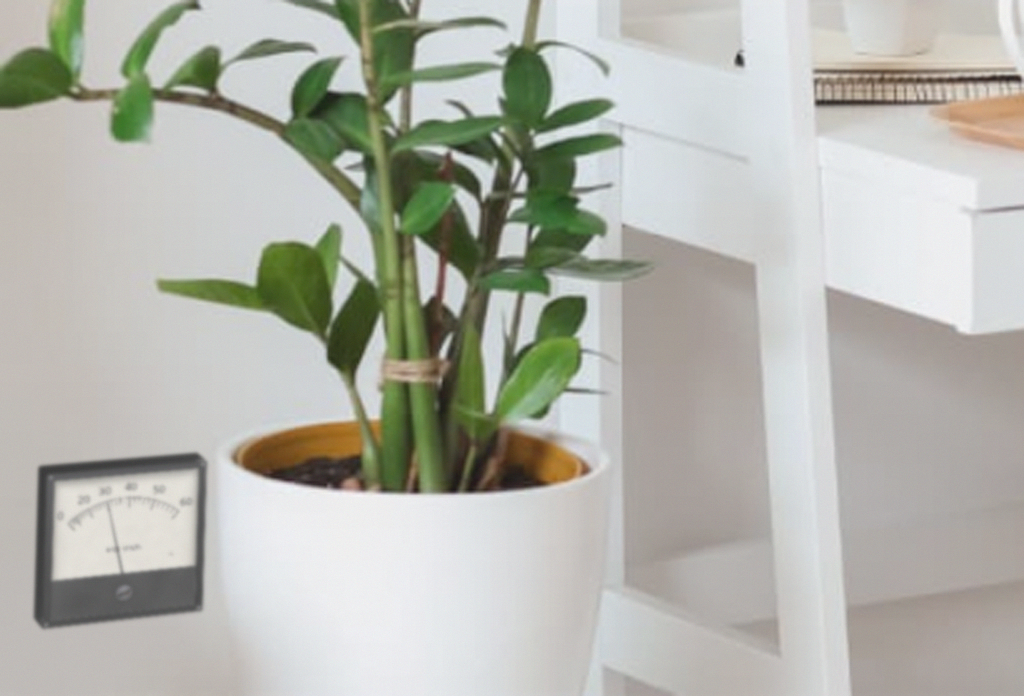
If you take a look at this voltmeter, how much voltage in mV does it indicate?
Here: 30 mV
